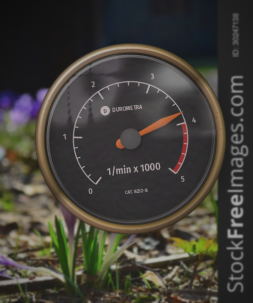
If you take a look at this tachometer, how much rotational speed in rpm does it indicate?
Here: 3800 rpm
